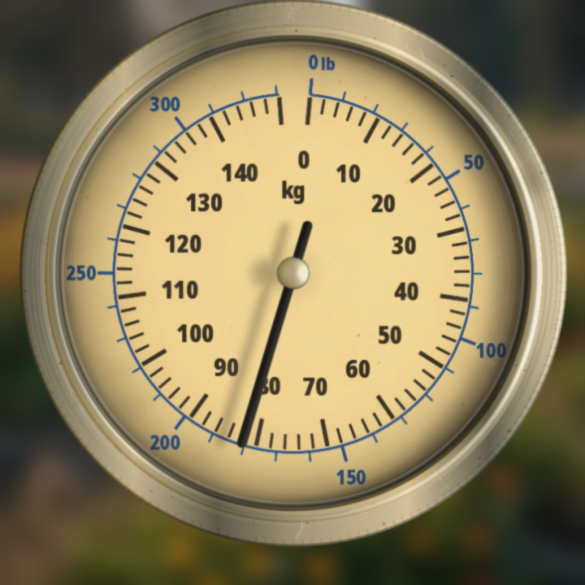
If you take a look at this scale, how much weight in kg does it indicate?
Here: 82 kg
